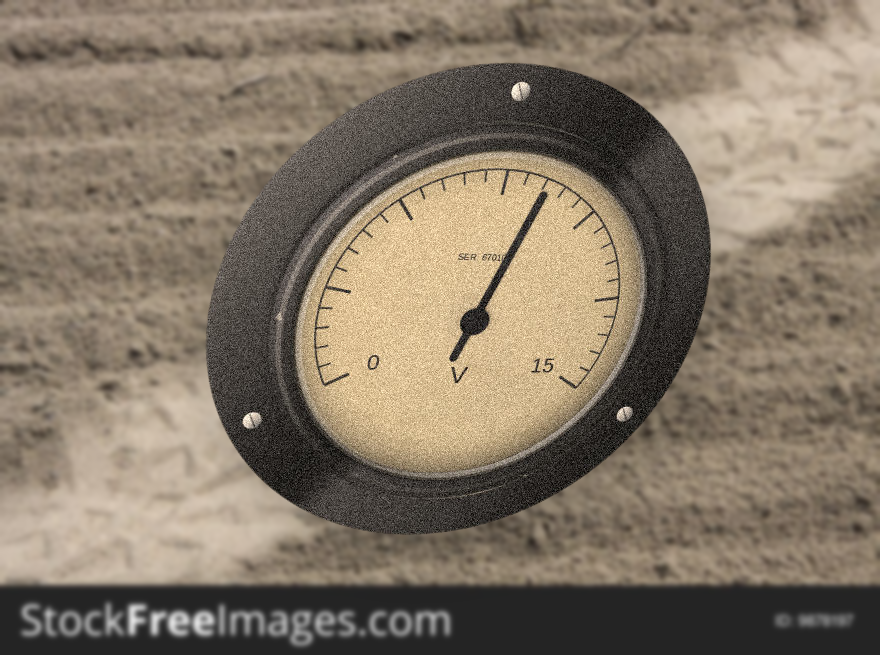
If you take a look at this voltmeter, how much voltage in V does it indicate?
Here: 8.5 V
